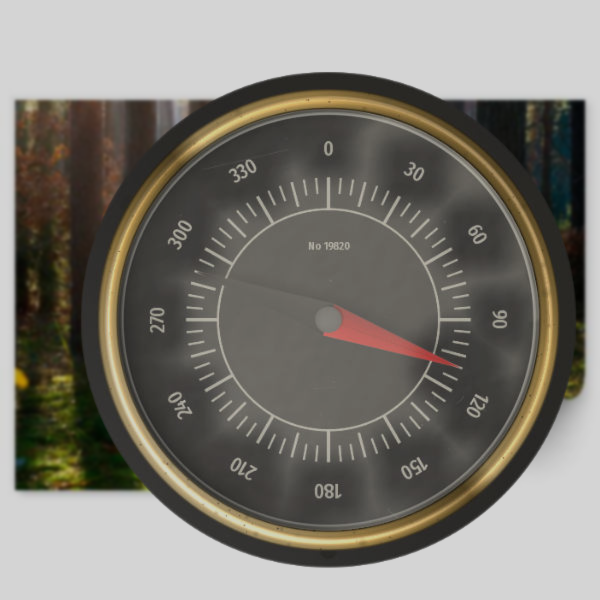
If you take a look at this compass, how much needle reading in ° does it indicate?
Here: 110 °
